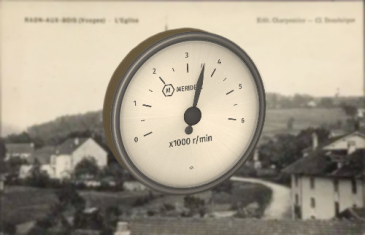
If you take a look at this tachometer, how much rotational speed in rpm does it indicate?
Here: 3500 rpm
